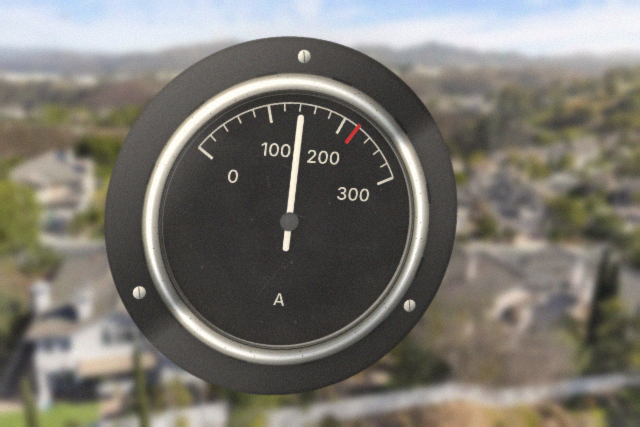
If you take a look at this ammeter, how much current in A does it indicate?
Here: 140 A
